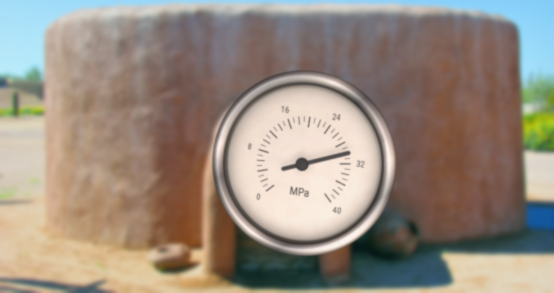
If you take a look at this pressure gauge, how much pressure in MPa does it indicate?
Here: 30 MPa
